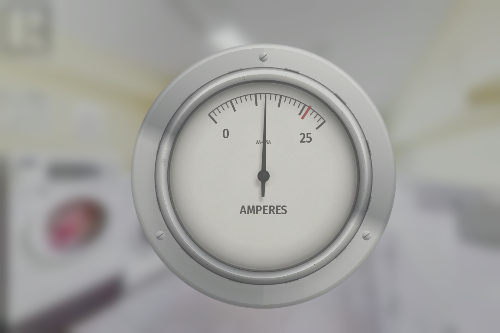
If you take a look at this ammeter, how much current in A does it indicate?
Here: 12 A
